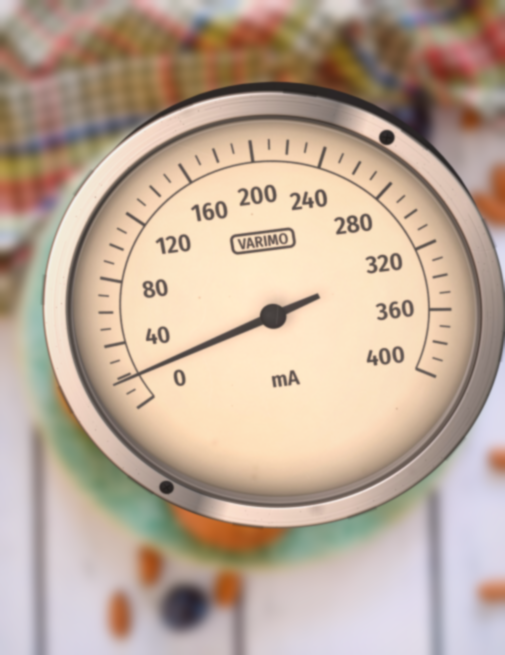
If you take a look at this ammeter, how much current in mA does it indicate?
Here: 20 mA
